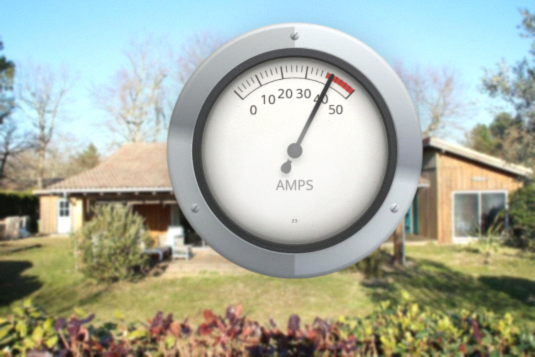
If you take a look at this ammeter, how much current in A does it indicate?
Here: 40 A
